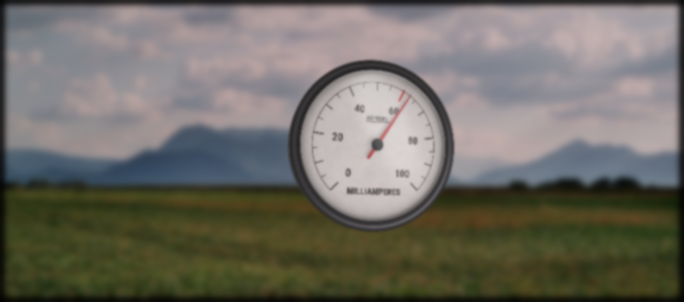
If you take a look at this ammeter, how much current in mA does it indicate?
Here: 62.5 mA
